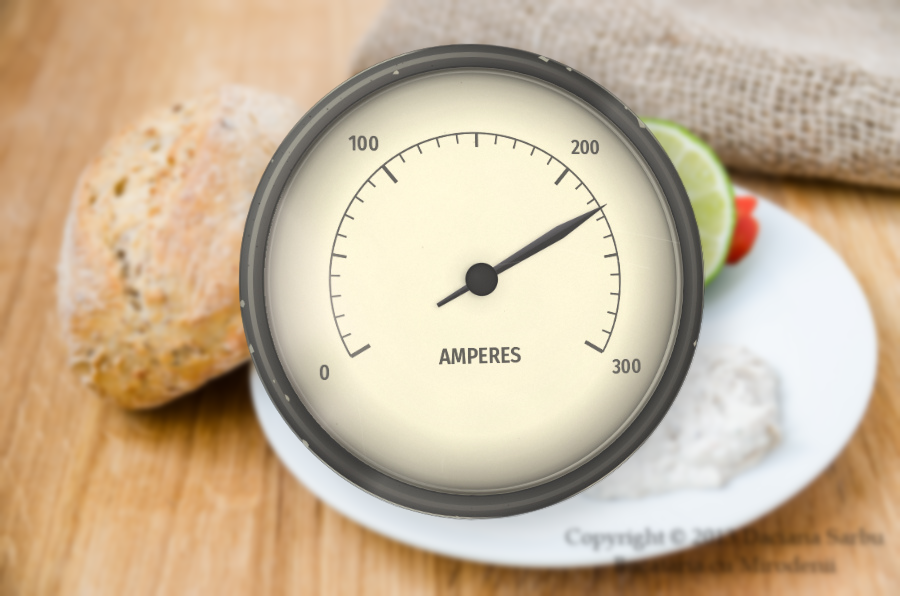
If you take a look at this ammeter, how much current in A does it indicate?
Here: 225 A
